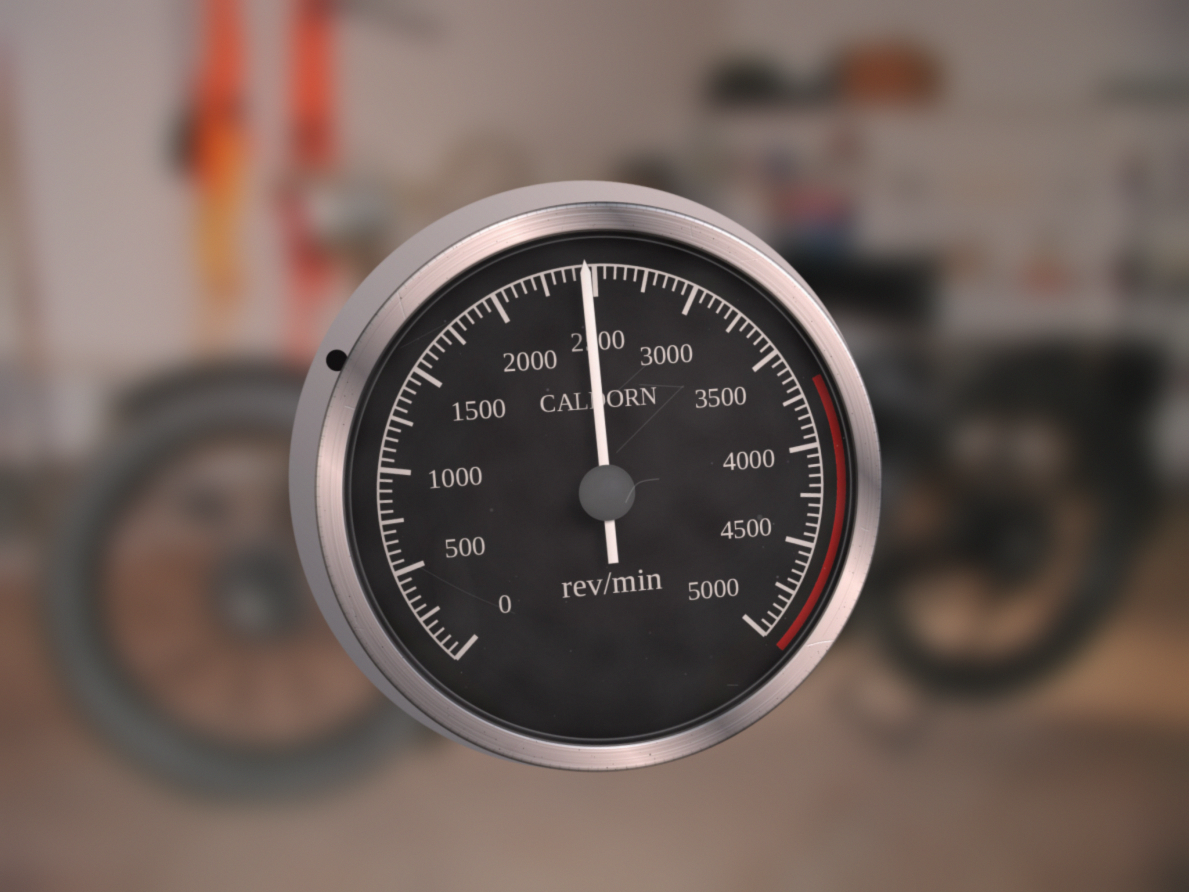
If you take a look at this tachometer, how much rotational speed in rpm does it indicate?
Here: 2450 rpm
